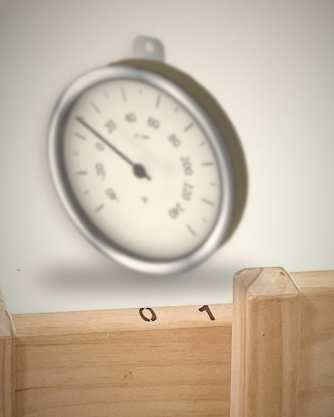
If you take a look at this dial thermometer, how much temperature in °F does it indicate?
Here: 10 °F
